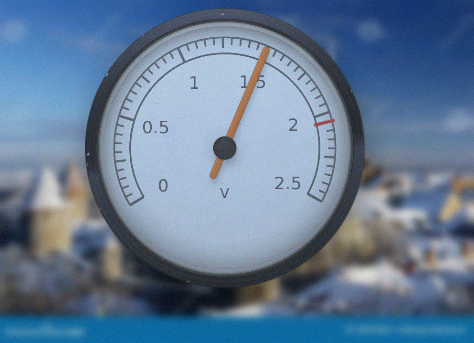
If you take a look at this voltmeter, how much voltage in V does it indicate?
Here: 1.5 V
